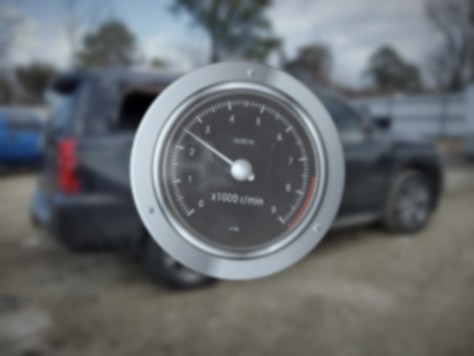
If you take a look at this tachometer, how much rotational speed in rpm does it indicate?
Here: 2500 rpm
